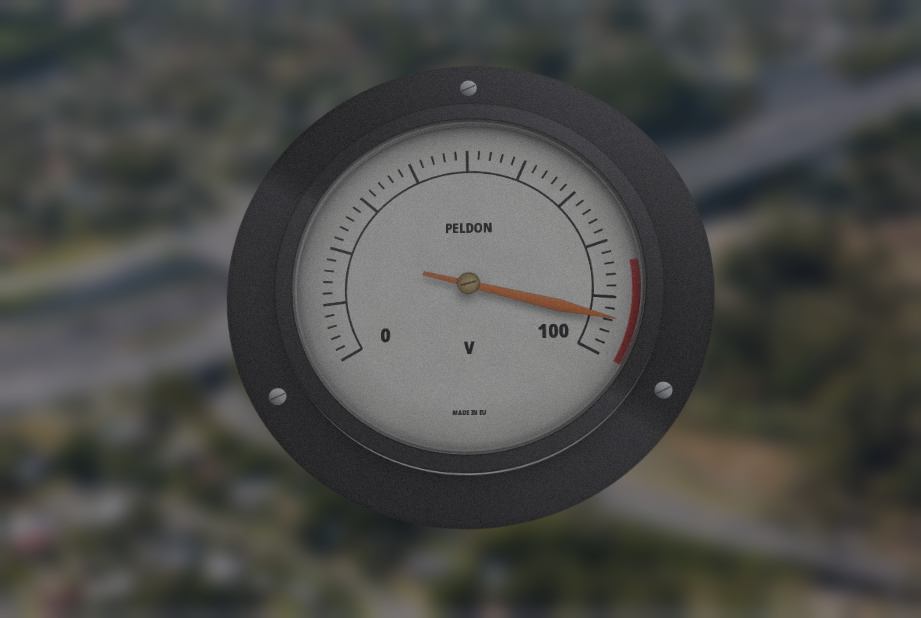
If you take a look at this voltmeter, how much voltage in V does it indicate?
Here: 94 V
